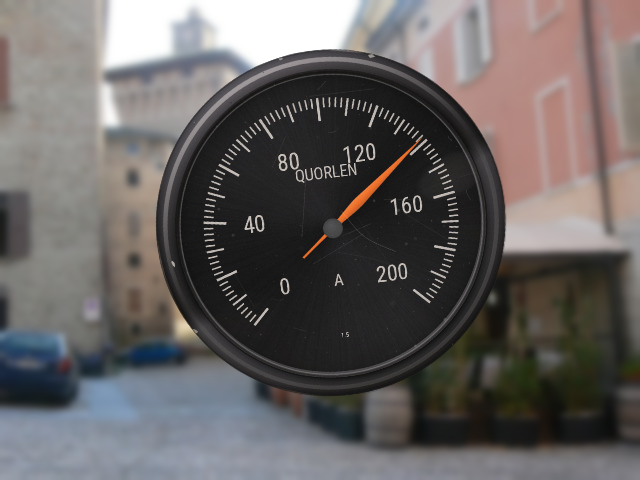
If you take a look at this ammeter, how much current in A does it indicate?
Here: 138 A
